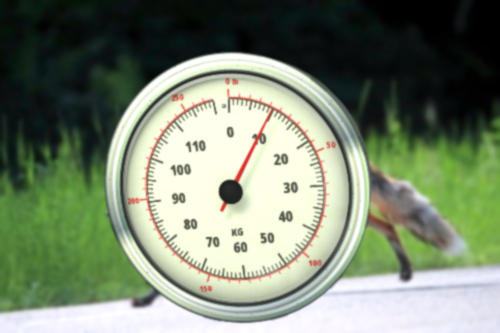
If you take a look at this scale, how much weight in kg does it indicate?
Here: 10 kg
